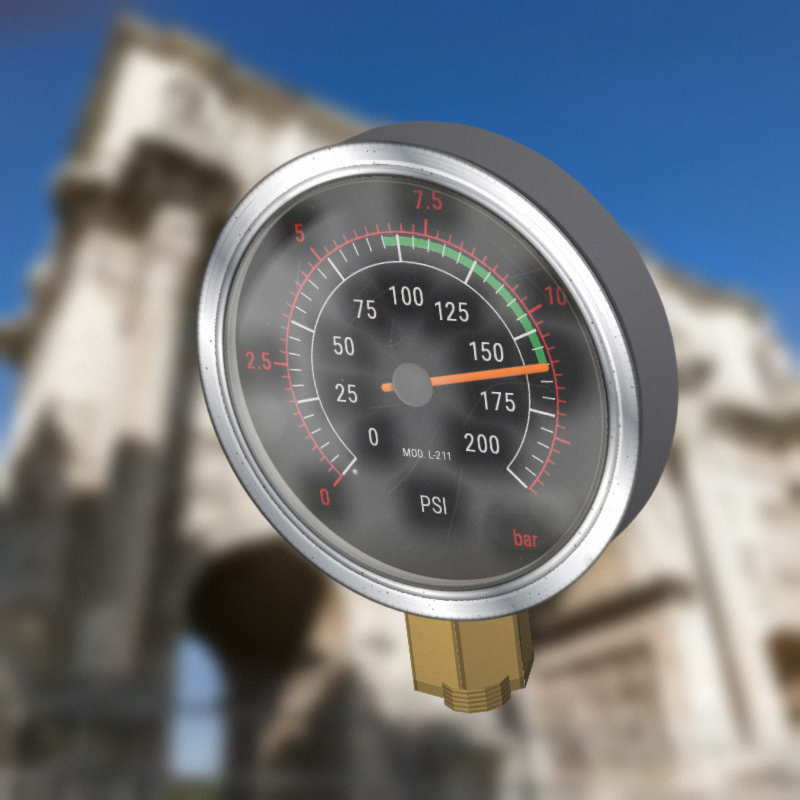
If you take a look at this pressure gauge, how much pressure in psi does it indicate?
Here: 160 psi
